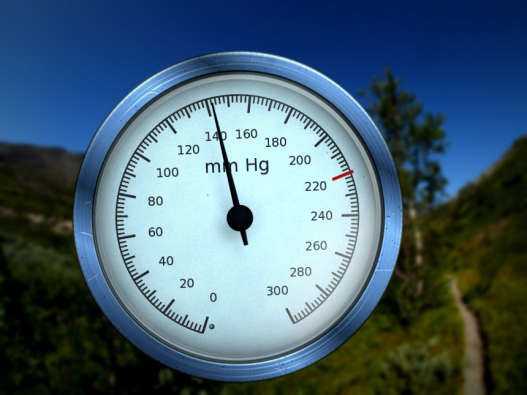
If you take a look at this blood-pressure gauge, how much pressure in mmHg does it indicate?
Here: 142 mmHg
